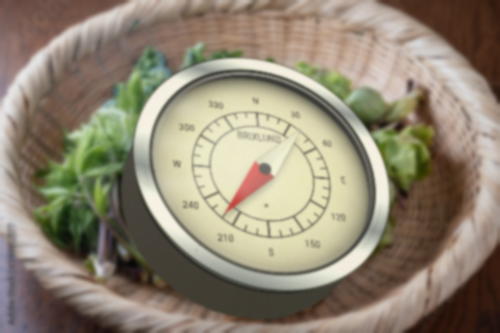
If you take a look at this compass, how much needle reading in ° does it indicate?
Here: 220 °
